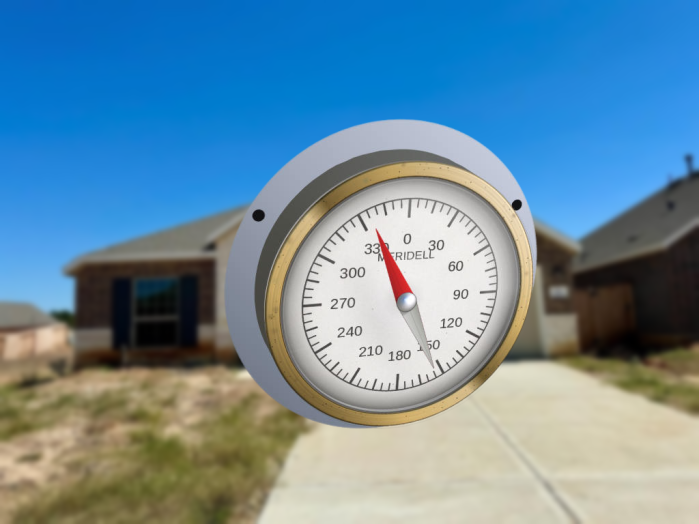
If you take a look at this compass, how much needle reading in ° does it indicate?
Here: 335 °
